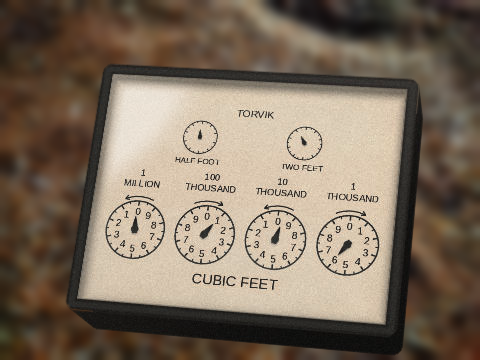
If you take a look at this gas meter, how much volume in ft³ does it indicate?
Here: 9600 ft³
